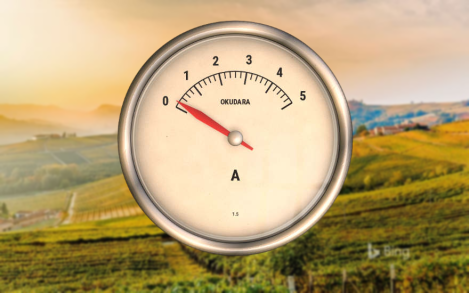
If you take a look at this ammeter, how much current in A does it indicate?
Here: 0.2 A
